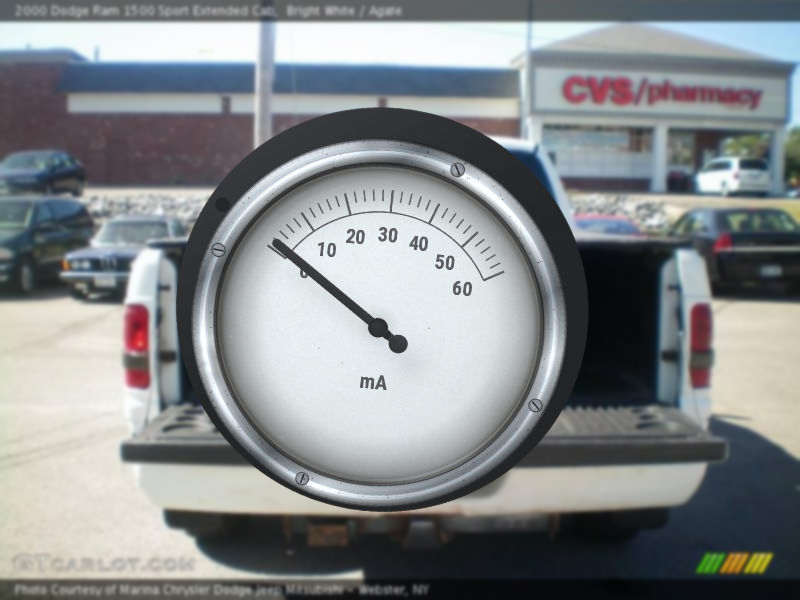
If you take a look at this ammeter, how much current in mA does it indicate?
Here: 2 mA
